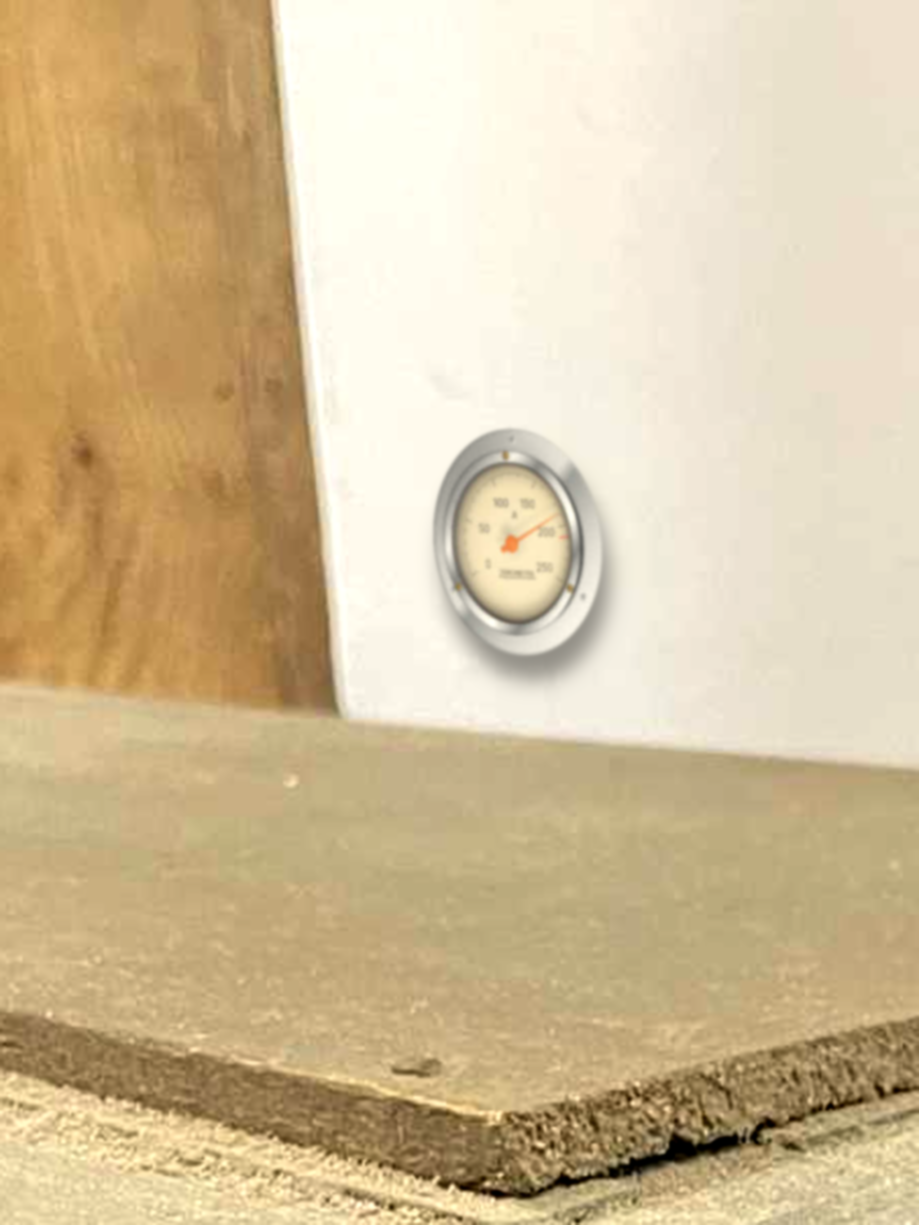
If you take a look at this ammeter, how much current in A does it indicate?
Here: 190 A
